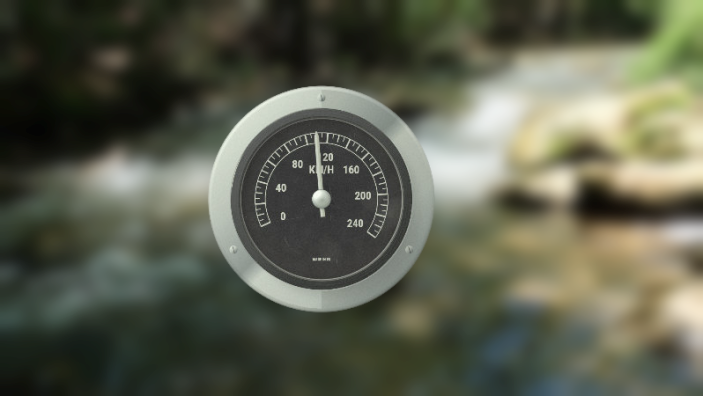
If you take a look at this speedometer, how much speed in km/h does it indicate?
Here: 110 km/h
